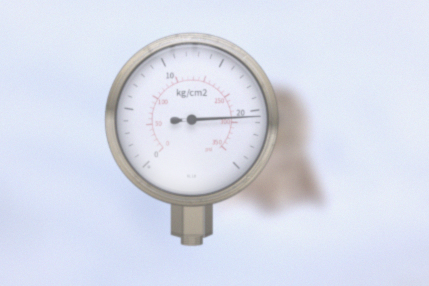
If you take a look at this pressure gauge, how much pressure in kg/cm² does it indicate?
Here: 20.5 kg/cm²
